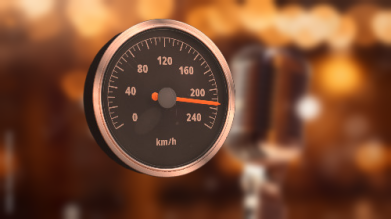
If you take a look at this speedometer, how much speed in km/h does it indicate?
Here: 215 km/h
